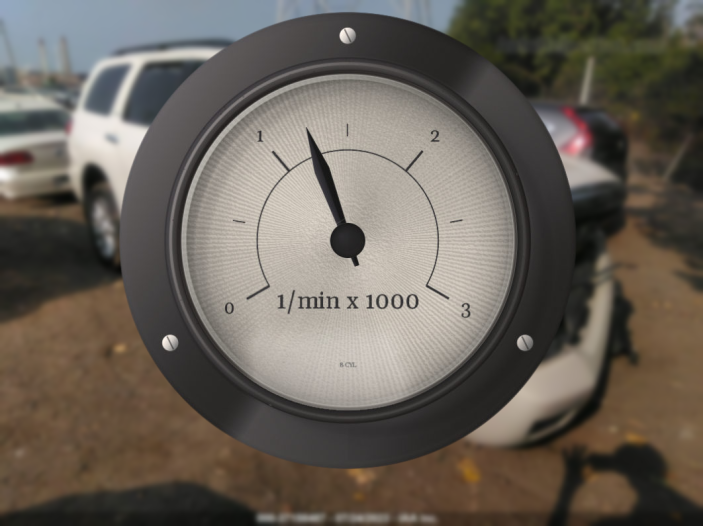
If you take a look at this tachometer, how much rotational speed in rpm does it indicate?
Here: 1250 rpm
